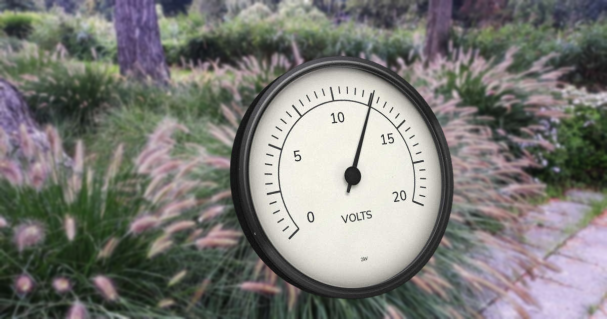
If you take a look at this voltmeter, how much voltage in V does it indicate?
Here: 12.5 V
